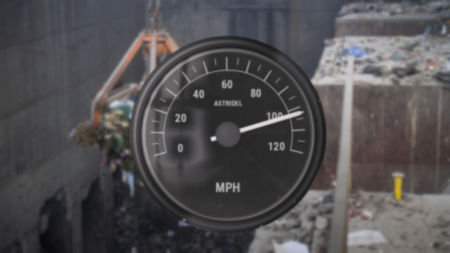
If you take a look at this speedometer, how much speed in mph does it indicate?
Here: 102.5 mph
